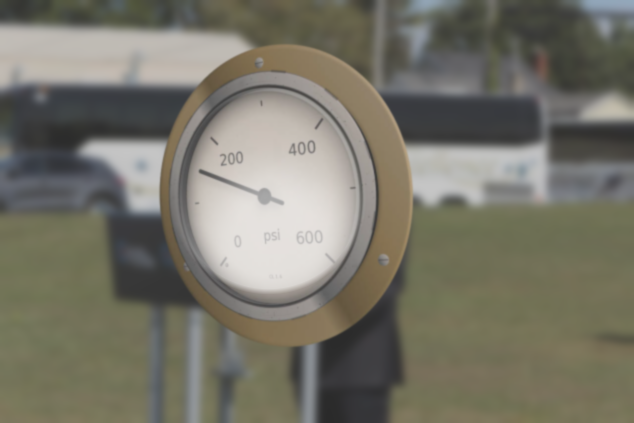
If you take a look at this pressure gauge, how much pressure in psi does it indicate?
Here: 150 psi
